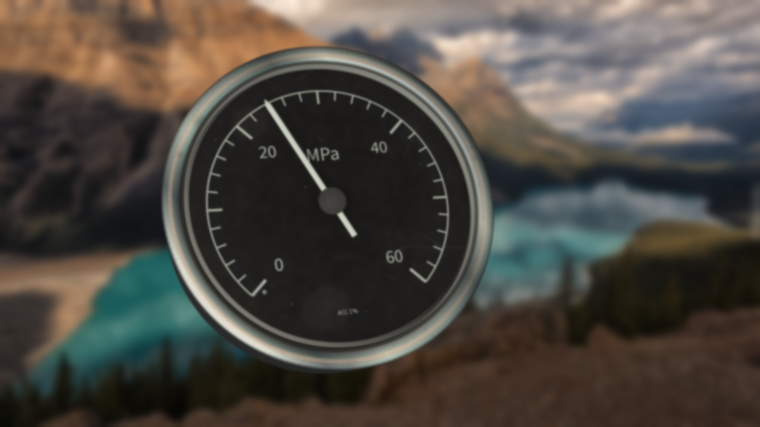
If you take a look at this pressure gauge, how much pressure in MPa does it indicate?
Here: 24 MPa
